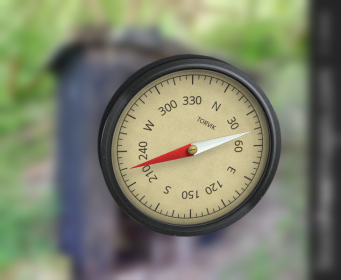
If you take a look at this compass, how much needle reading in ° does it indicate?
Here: 225 °
